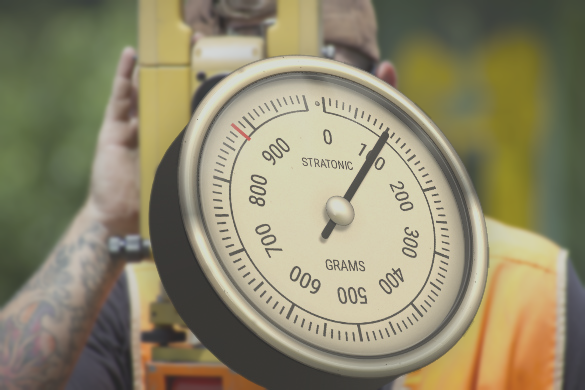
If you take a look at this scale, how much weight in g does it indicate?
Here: 100 g
